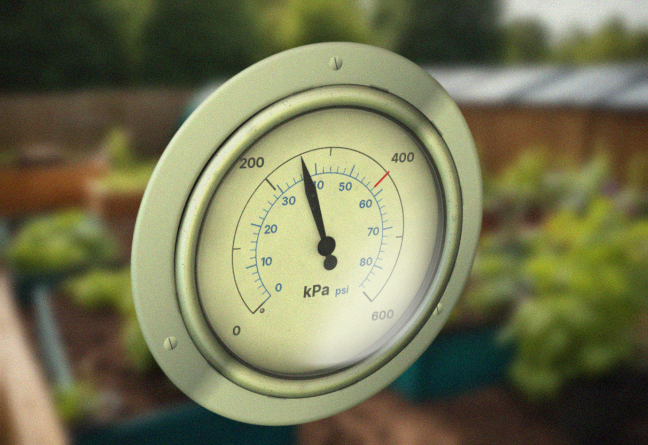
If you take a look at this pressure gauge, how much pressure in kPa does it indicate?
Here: 250 kPa
